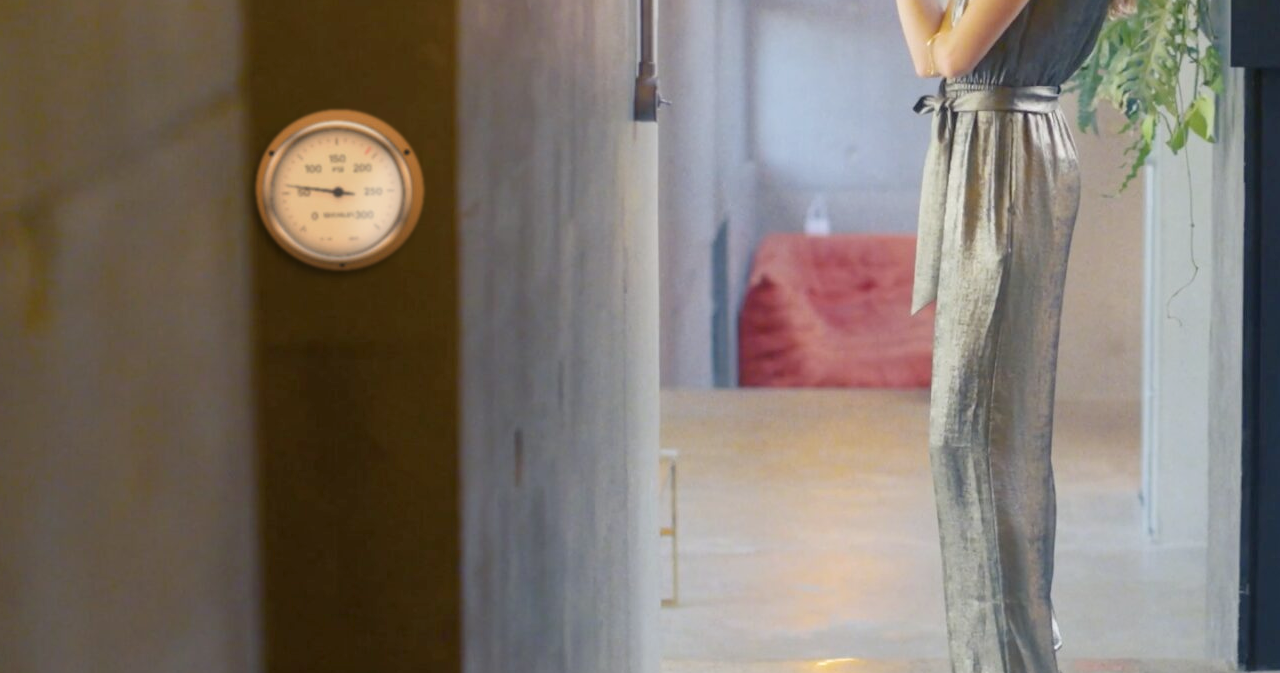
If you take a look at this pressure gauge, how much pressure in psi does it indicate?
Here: 60 psi
